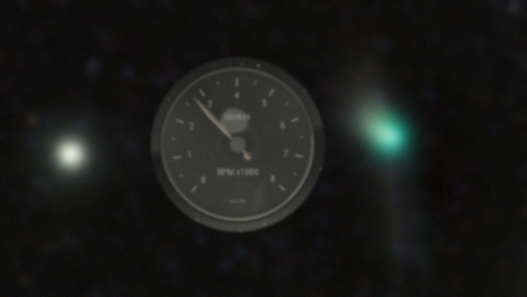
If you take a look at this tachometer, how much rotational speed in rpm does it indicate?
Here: 2750 rpm
